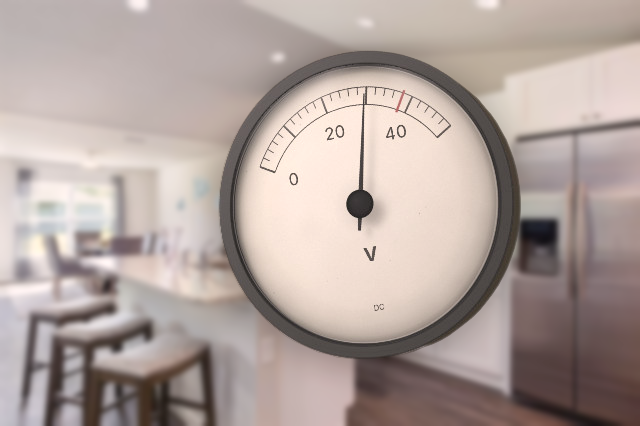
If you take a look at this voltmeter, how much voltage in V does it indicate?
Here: 30 V
